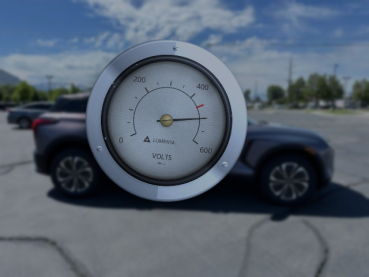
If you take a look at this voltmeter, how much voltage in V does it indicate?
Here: 500 V
